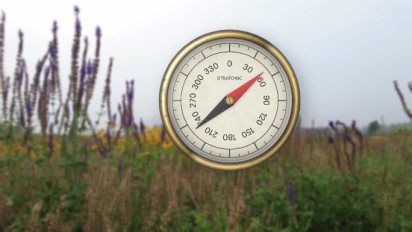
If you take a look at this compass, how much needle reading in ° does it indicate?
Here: 50 °
